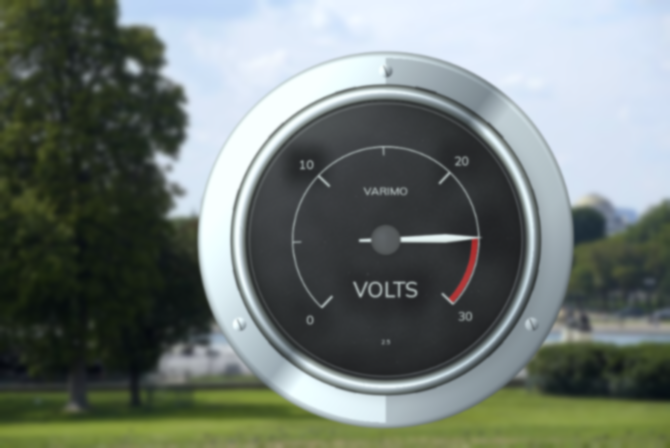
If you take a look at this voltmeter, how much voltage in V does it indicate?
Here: 25 V
